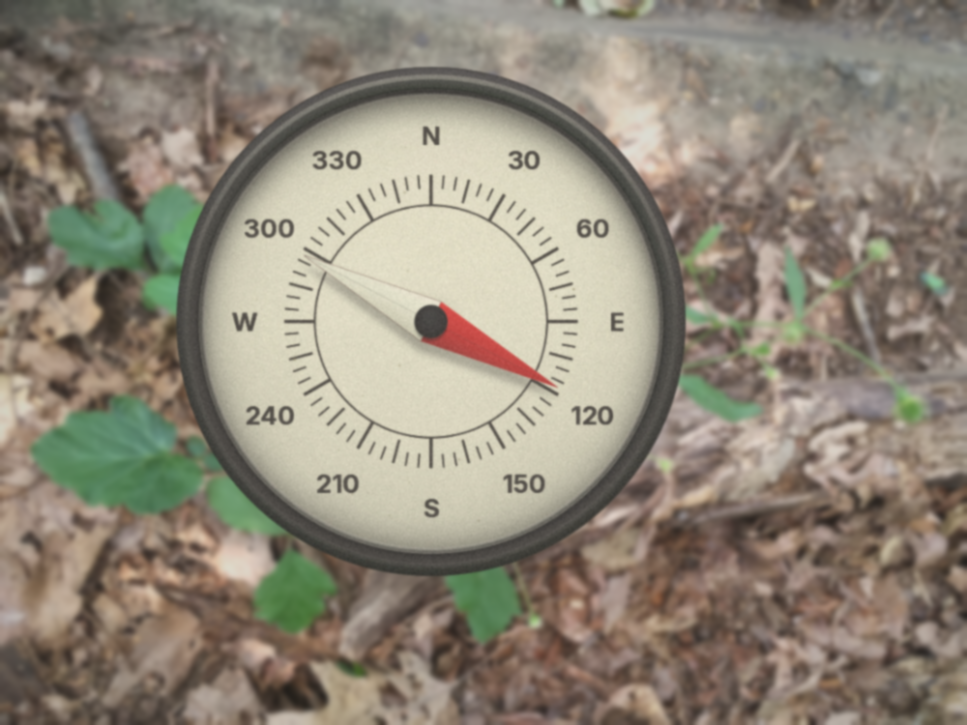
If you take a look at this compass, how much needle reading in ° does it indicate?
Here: 117.5 °
